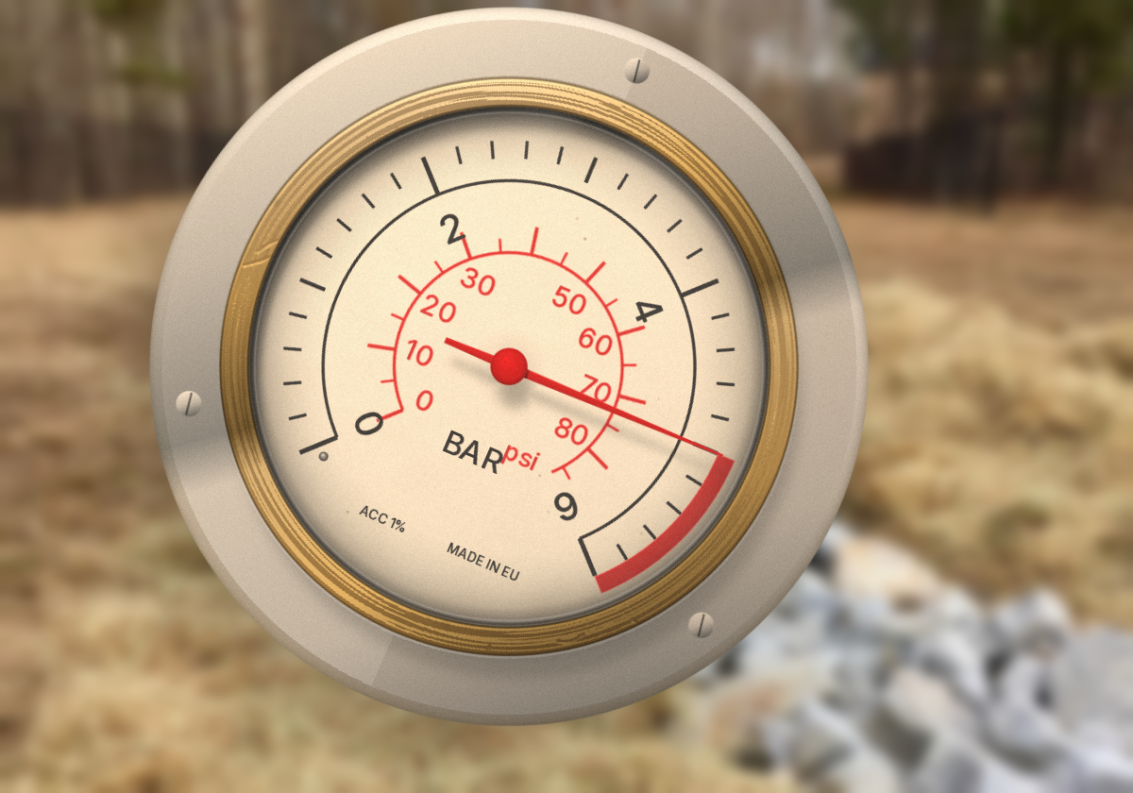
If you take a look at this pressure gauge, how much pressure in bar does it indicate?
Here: 5 bar
